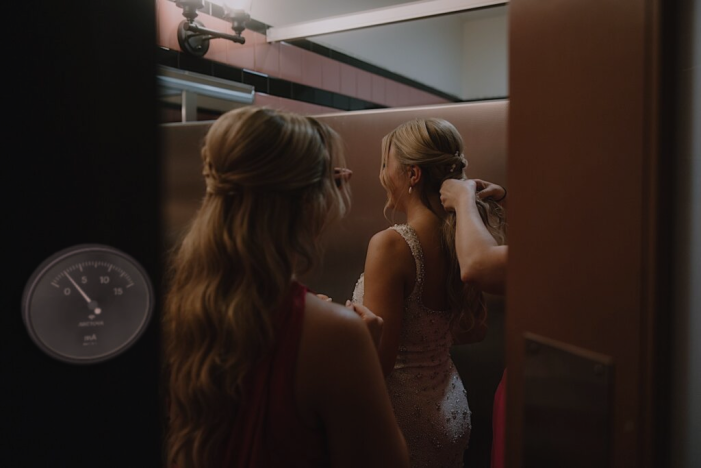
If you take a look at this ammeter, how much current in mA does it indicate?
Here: 2.5 mA
